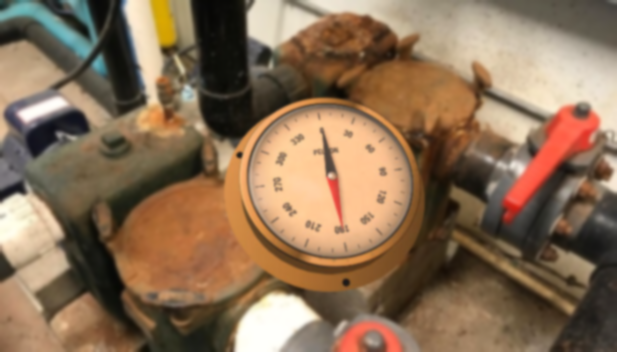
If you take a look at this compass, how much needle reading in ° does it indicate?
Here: 180 °
